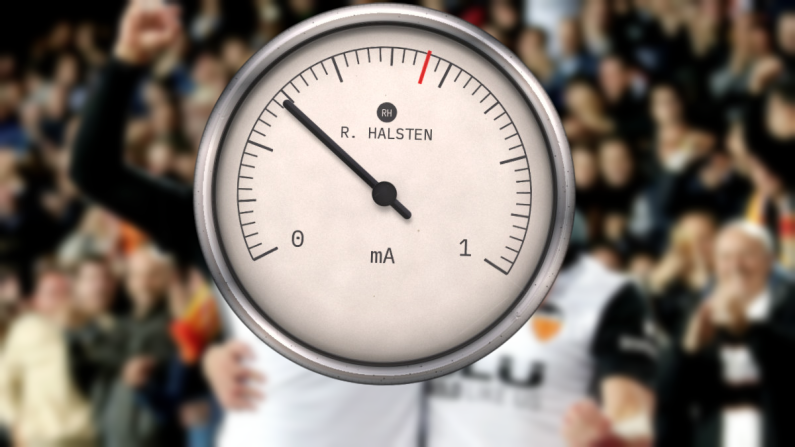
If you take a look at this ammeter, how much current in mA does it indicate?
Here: 0.29 mA
